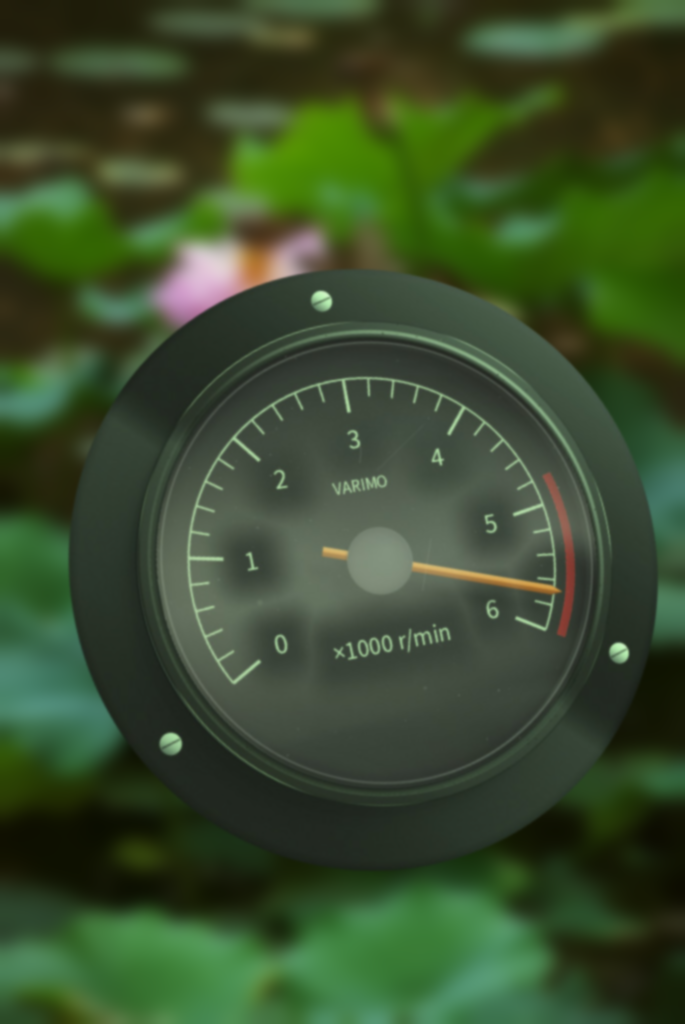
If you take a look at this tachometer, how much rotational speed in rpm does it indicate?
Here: 5700 rpm
